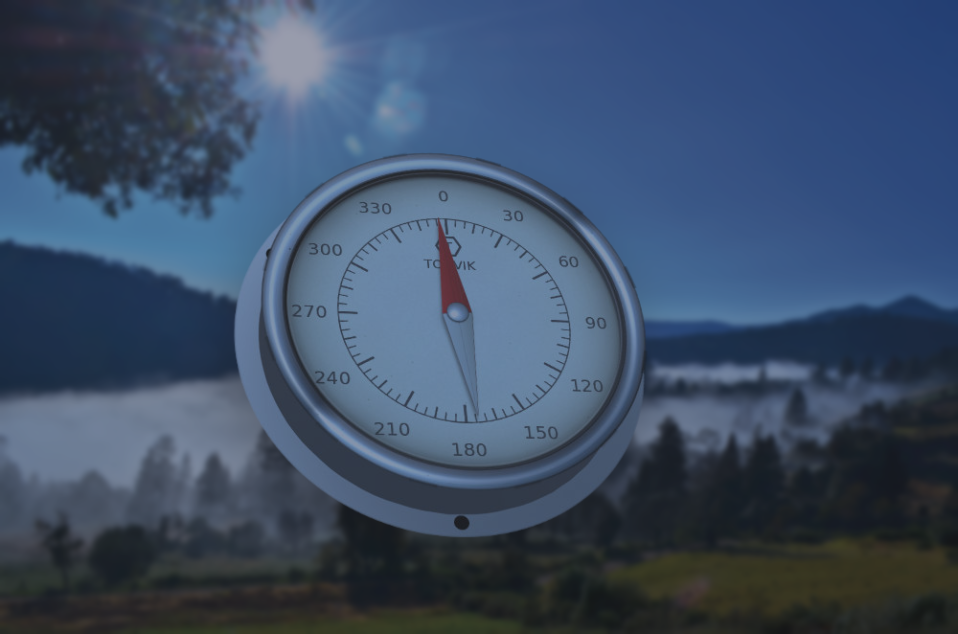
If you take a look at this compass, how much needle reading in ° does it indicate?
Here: 355 °
